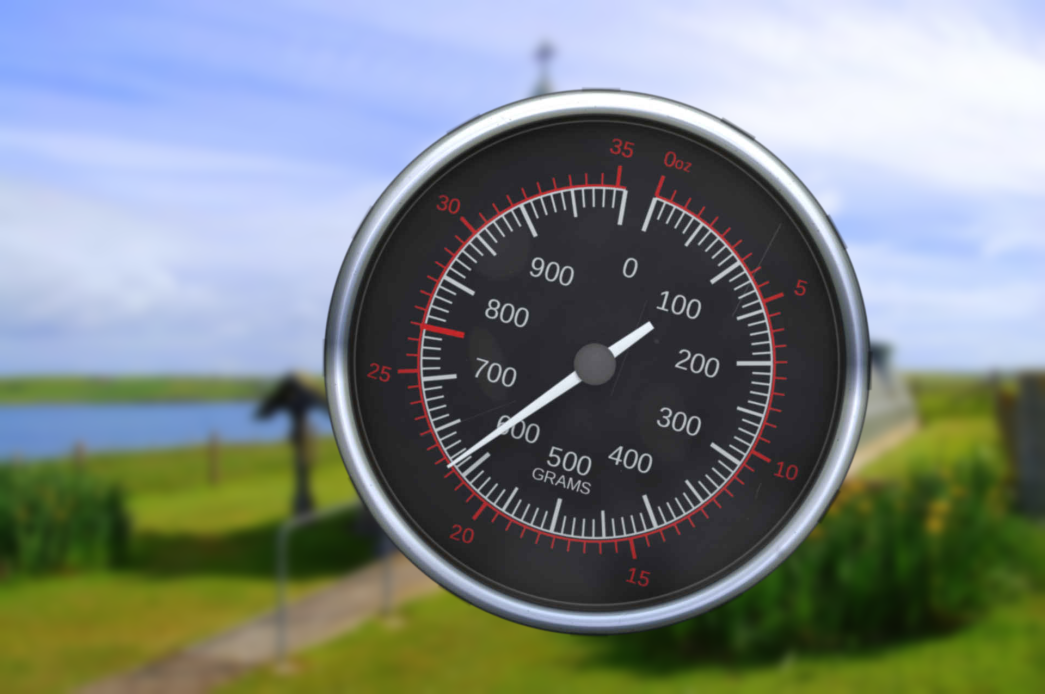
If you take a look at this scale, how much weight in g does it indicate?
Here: 615 g
